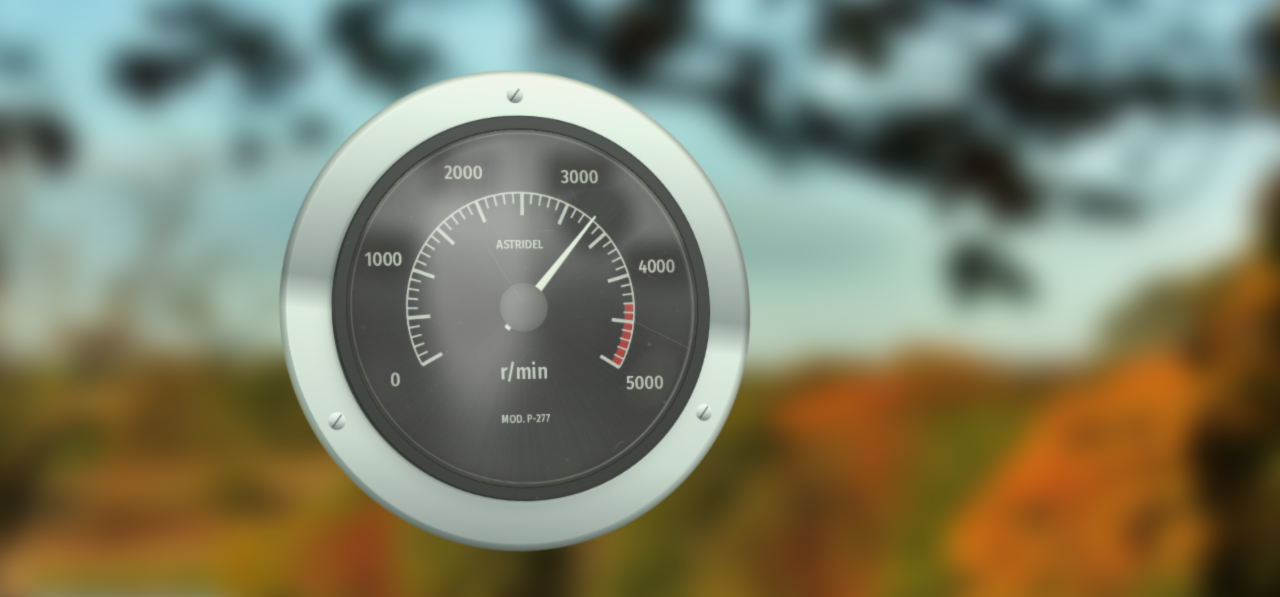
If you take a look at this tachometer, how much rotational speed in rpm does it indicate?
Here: 3300 rpm
